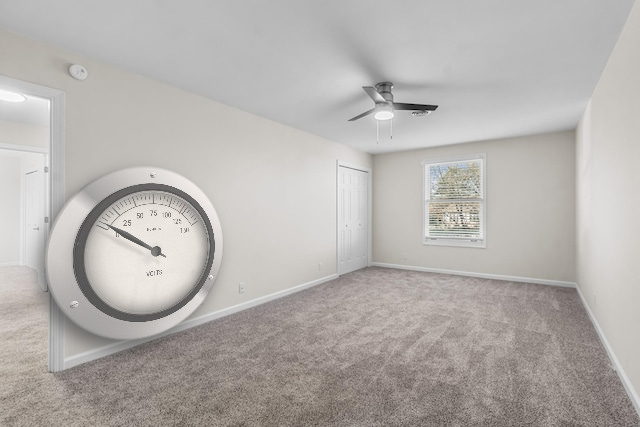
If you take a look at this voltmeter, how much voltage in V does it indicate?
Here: 5 V
